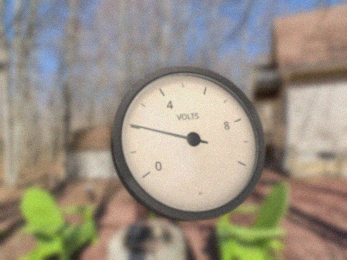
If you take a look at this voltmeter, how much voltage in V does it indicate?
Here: 2 V
